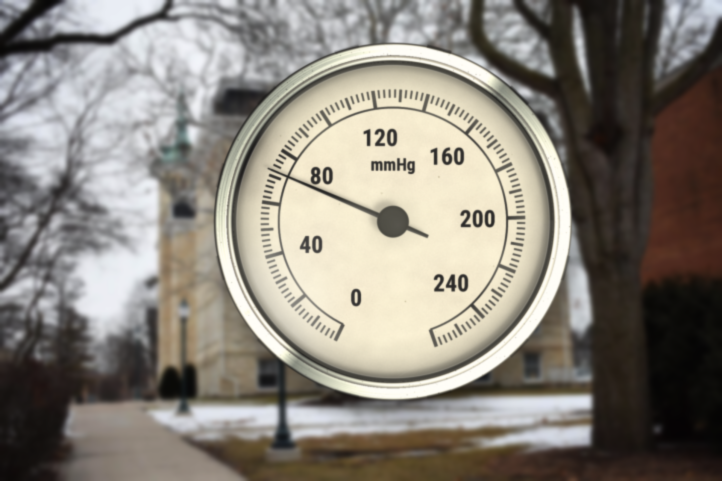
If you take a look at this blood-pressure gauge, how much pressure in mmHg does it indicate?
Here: 72 mmHg
